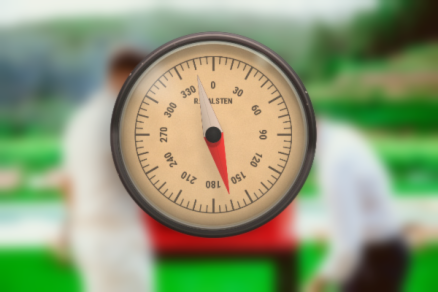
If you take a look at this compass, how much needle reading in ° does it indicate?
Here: 165 °
